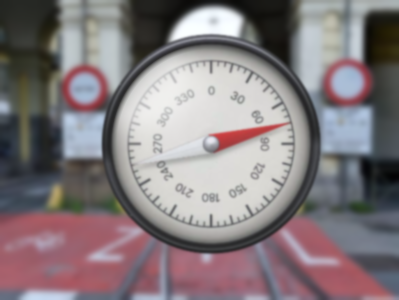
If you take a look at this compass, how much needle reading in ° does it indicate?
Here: 75 °
